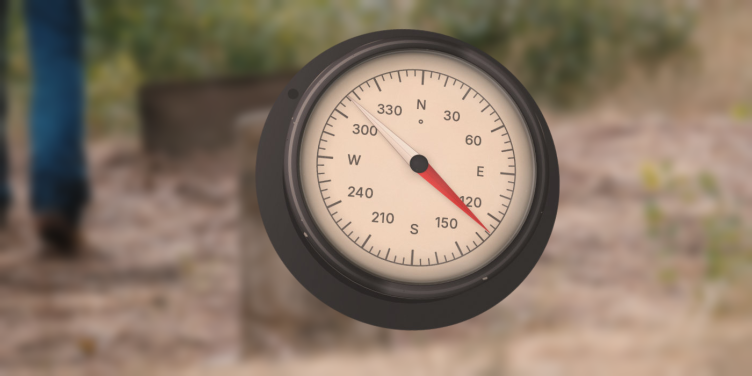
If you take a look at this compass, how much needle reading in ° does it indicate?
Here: 130 °
